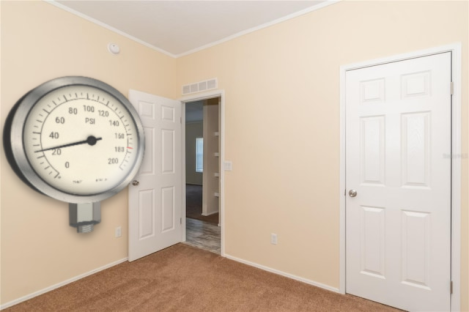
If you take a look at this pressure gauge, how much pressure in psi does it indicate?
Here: 25 psi
